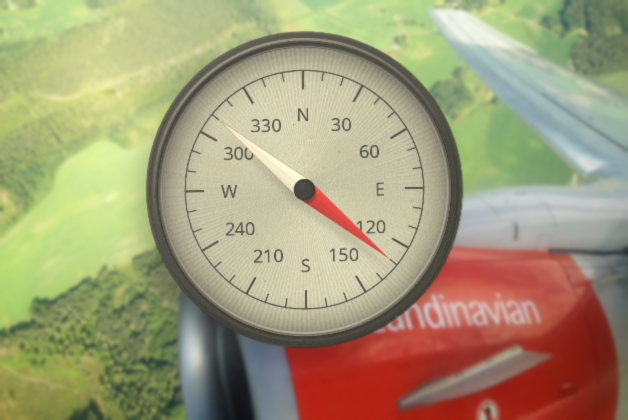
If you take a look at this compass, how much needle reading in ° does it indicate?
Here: 130 °
